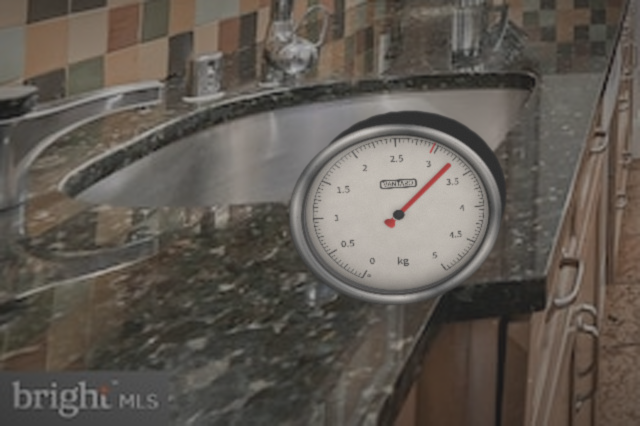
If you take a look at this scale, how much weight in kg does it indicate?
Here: 3.25 kg
